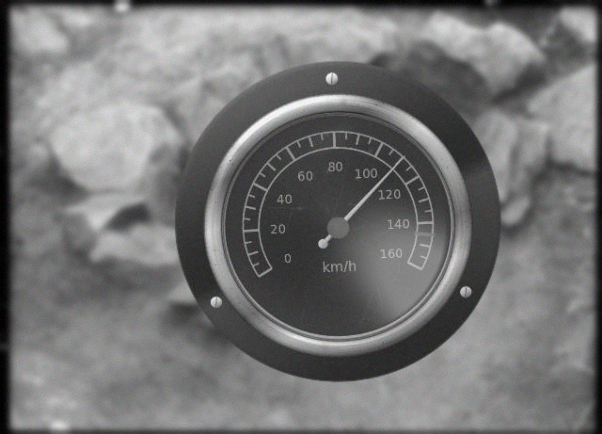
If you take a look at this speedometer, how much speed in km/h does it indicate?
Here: 110 km/h
